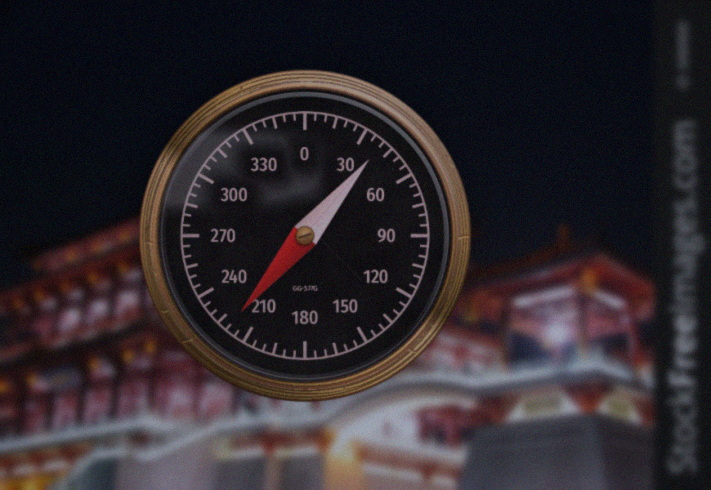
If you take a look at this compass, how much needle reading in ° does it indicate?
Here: 220 °
